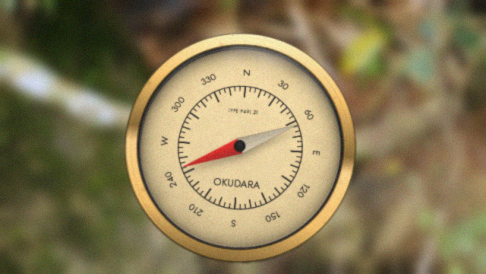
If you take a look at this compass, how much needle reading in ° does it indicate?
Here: 245 °
